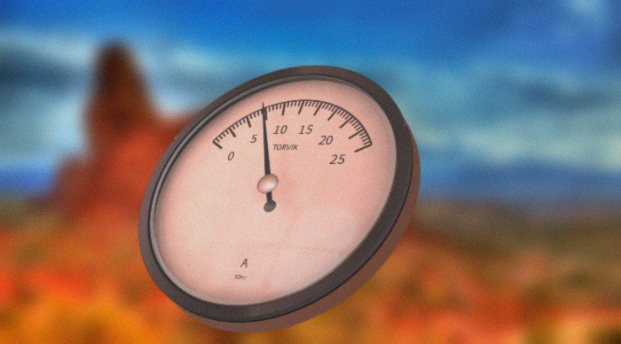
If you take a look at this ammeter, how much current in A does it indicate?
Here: 7.5 A
